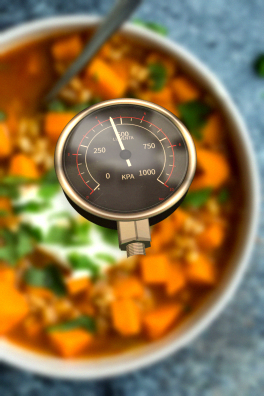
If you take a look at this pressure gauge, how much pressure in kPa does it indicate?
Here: 450 kPa
